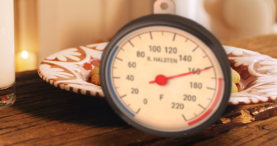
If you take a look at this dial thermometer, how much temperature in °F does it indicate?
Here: 160 °F
